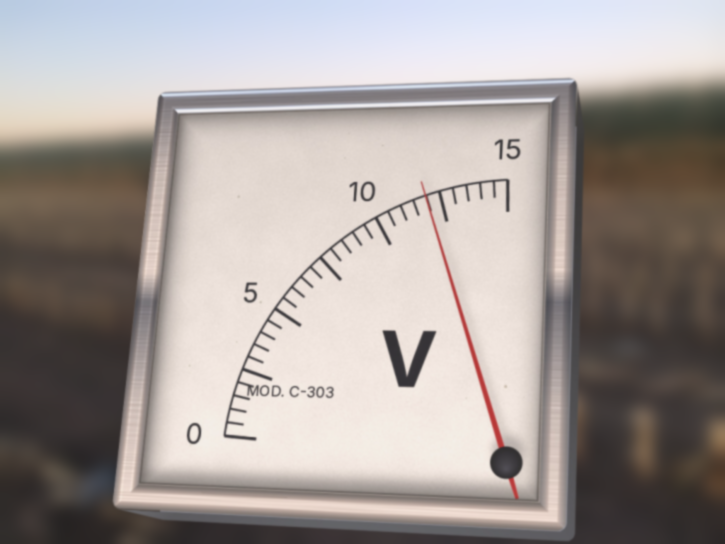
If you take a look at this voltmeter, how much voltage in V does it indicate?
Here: 12 V
